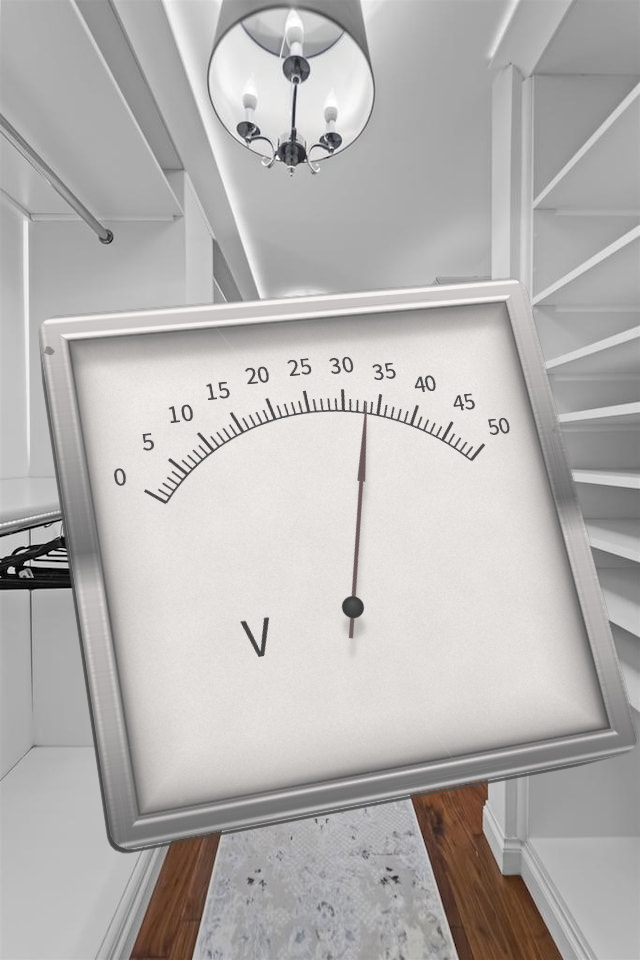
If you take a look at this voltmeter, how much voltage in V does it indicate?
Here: 33 V
